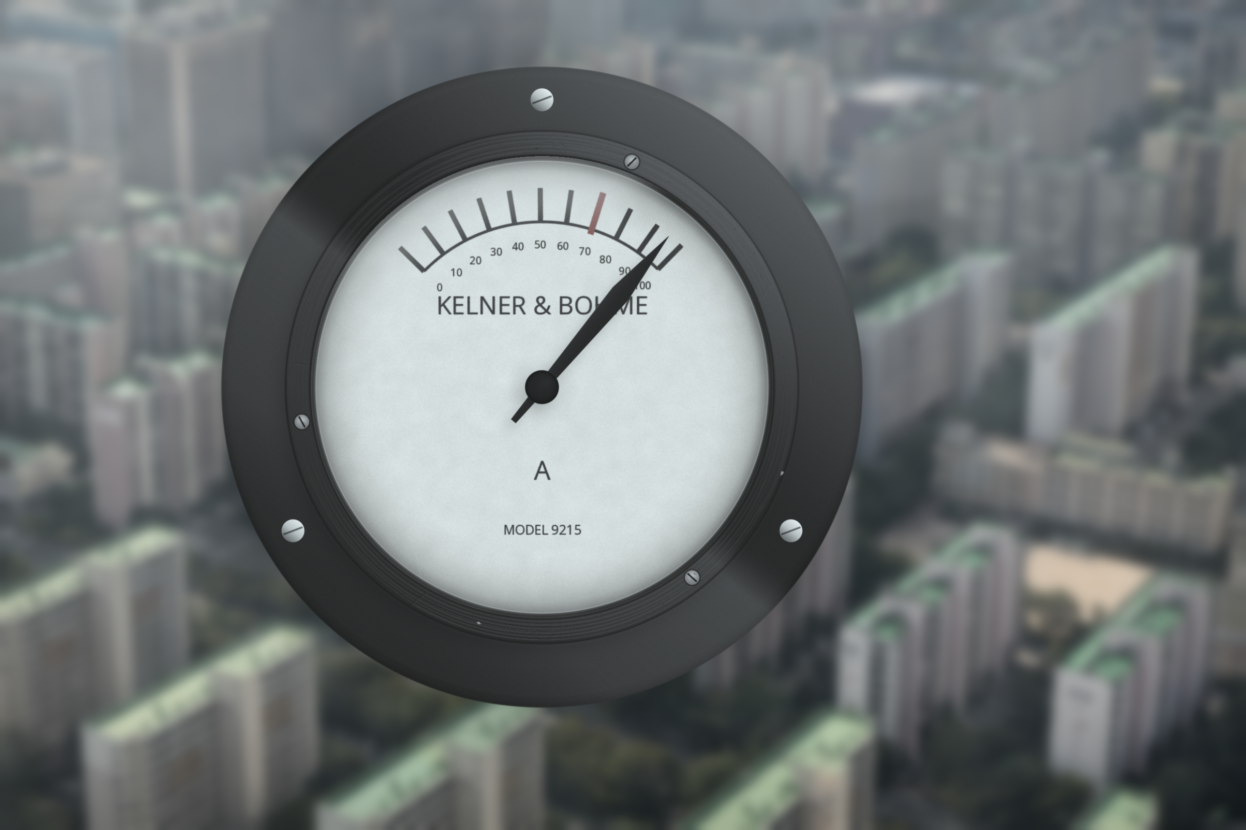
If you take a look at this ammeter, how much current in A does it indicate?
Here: 95 A
